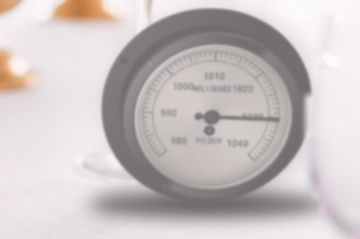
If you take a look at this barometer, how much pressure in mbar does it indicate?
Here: 1030 mbar
